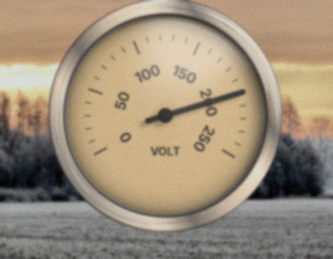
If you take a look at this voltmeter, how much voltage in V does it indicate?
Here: 200 V
